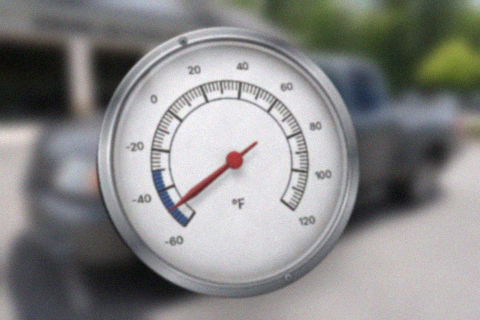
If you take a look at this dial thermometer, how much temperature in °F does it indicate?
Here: -50 °F
